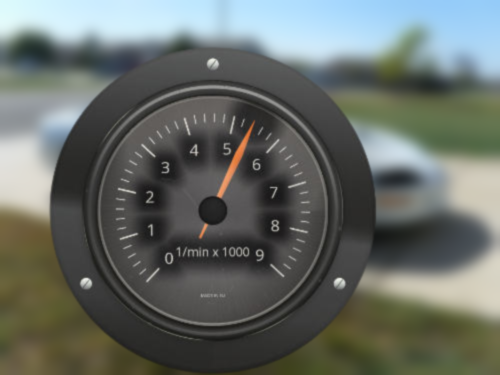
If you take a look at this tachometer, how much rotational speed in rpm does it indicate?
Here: 5400 rpm
